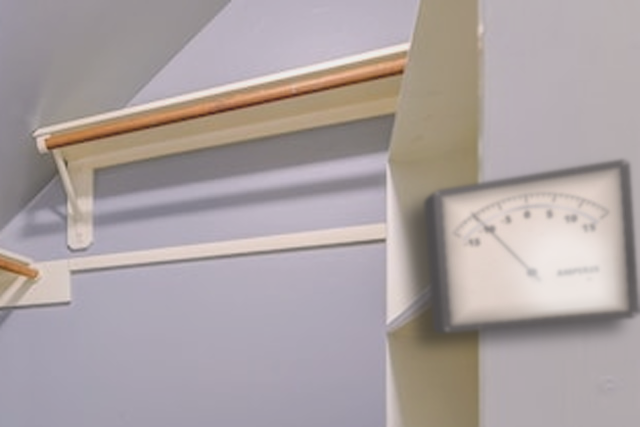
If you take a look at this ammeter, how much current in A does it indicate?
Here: -10 A
